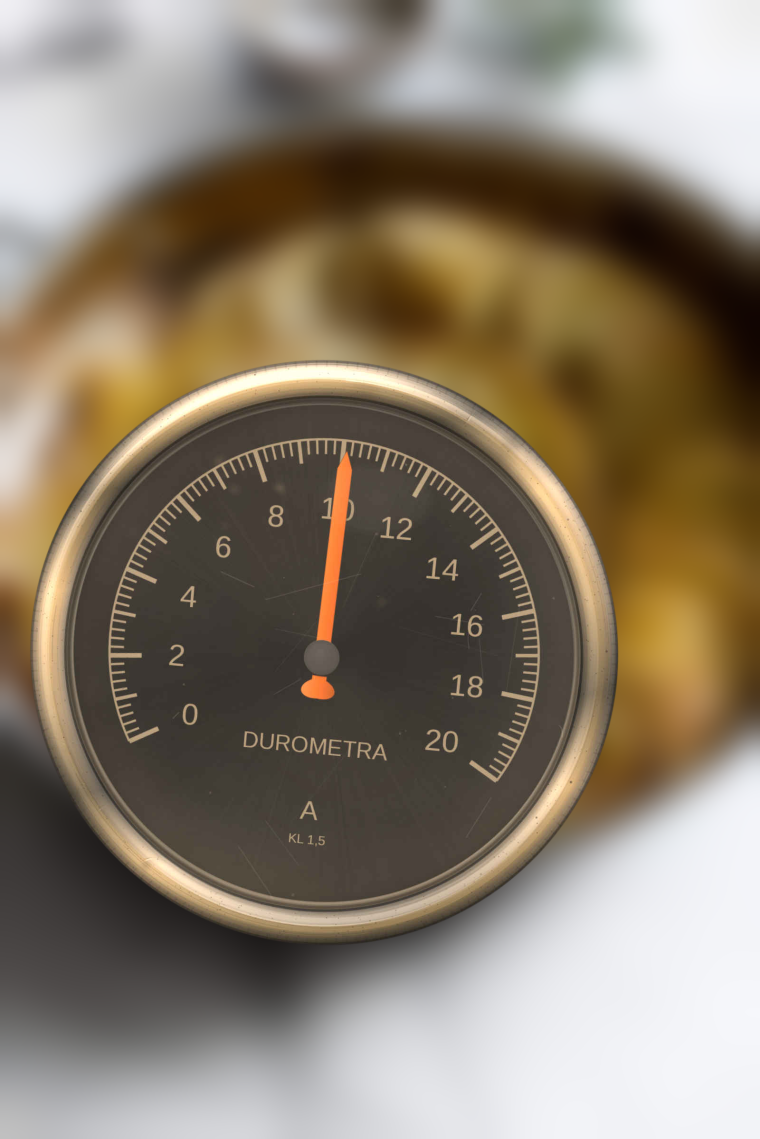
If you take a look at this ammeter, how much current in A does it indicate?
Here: 10.1 A
